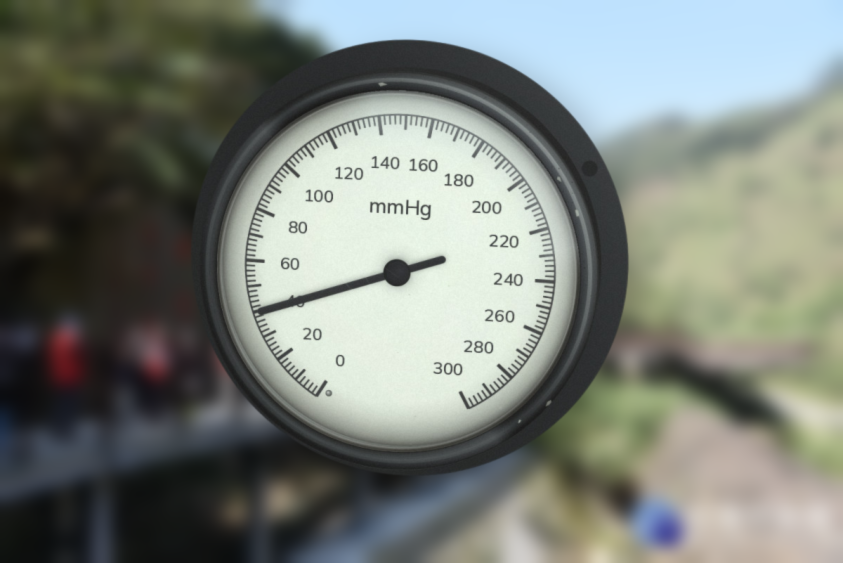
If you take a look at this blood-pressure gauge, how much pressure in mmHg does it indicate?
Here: 40 mmHg
